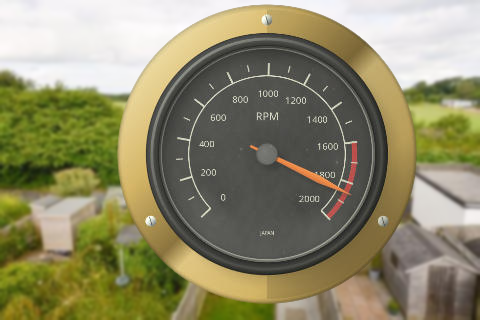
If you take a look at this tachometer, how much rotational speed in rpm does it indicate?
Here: 1850 rpm
